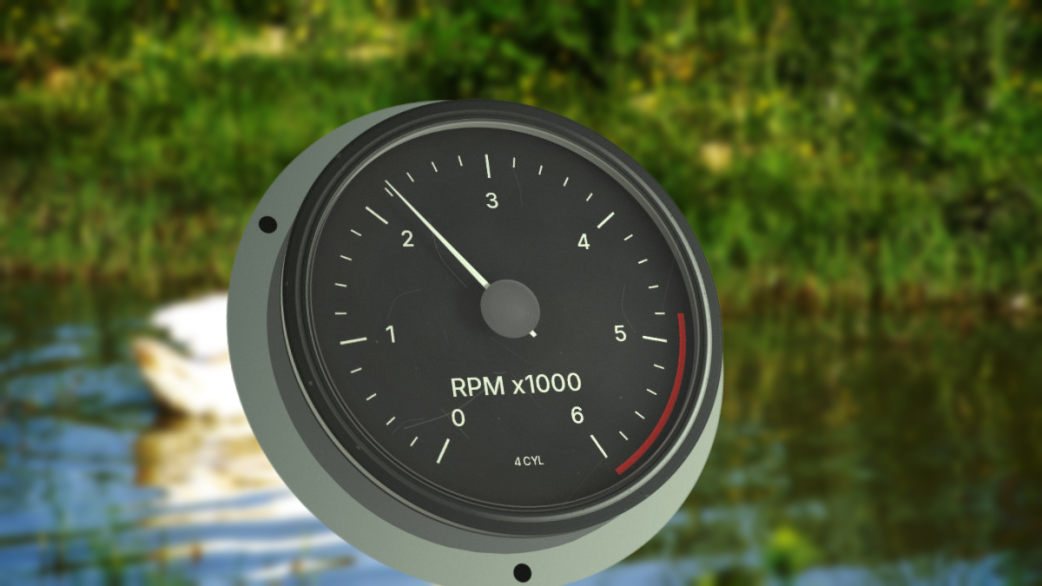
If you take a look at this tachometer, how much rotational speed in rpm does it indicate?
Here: 2200 rpm
